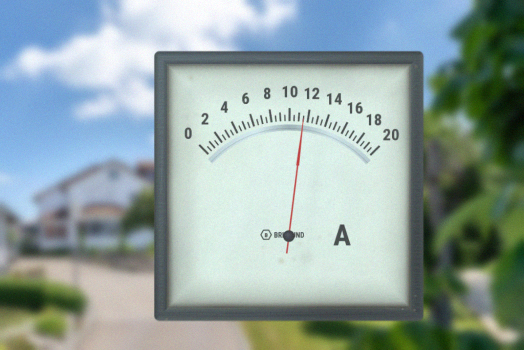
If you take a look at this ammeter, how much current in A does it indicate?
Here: 11.5 A
